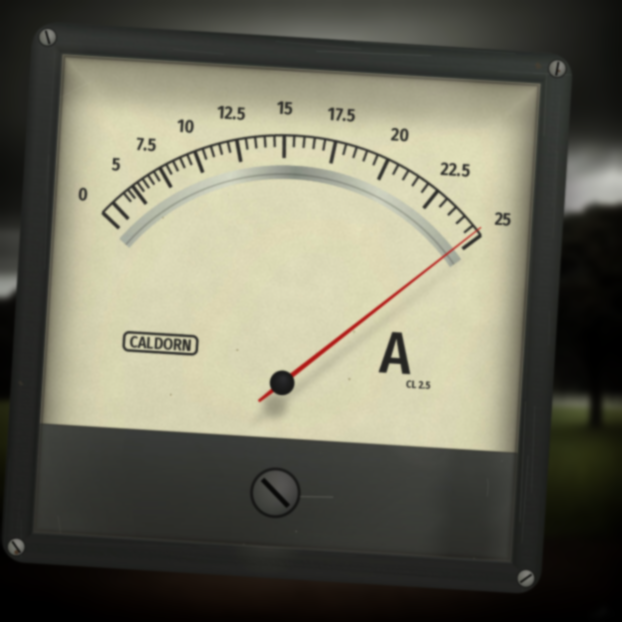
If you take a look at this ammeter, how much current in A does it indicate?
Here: 24.75 A
